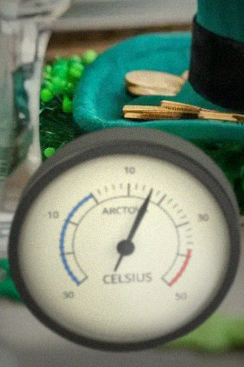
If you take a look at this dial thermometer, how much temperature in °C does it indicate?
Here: 16 °C
